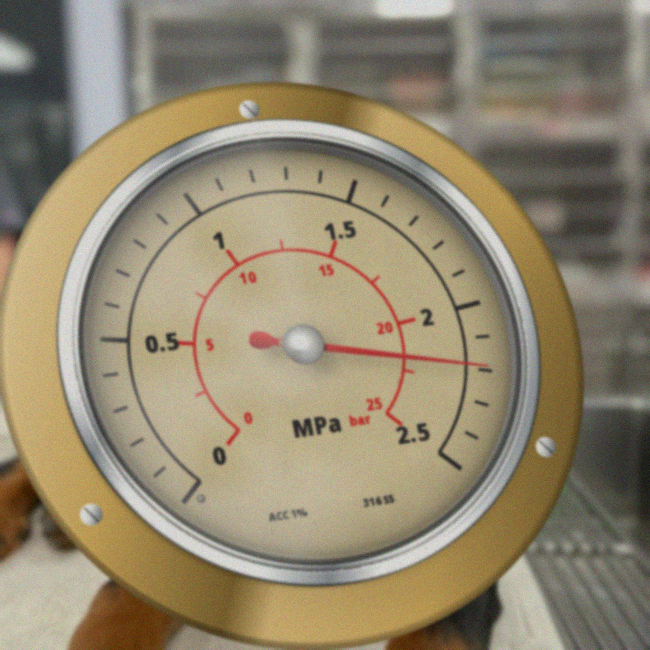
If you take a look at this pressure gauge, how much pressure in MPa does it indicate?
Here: 2.2 MPa
